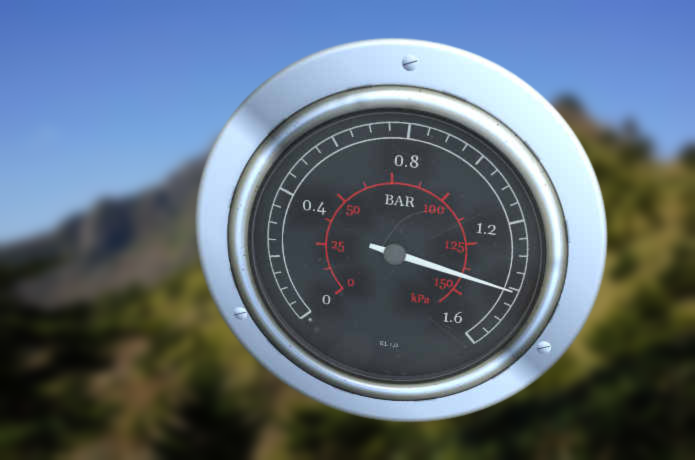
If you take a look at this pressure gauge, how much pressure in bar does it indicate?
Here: 1.4 bar
